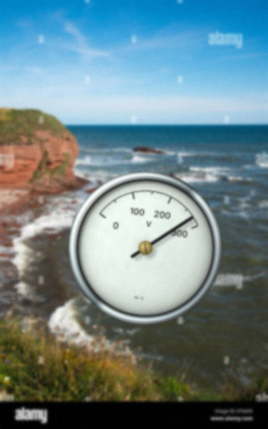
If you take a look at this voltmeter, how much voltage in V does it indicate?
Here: 275 V
